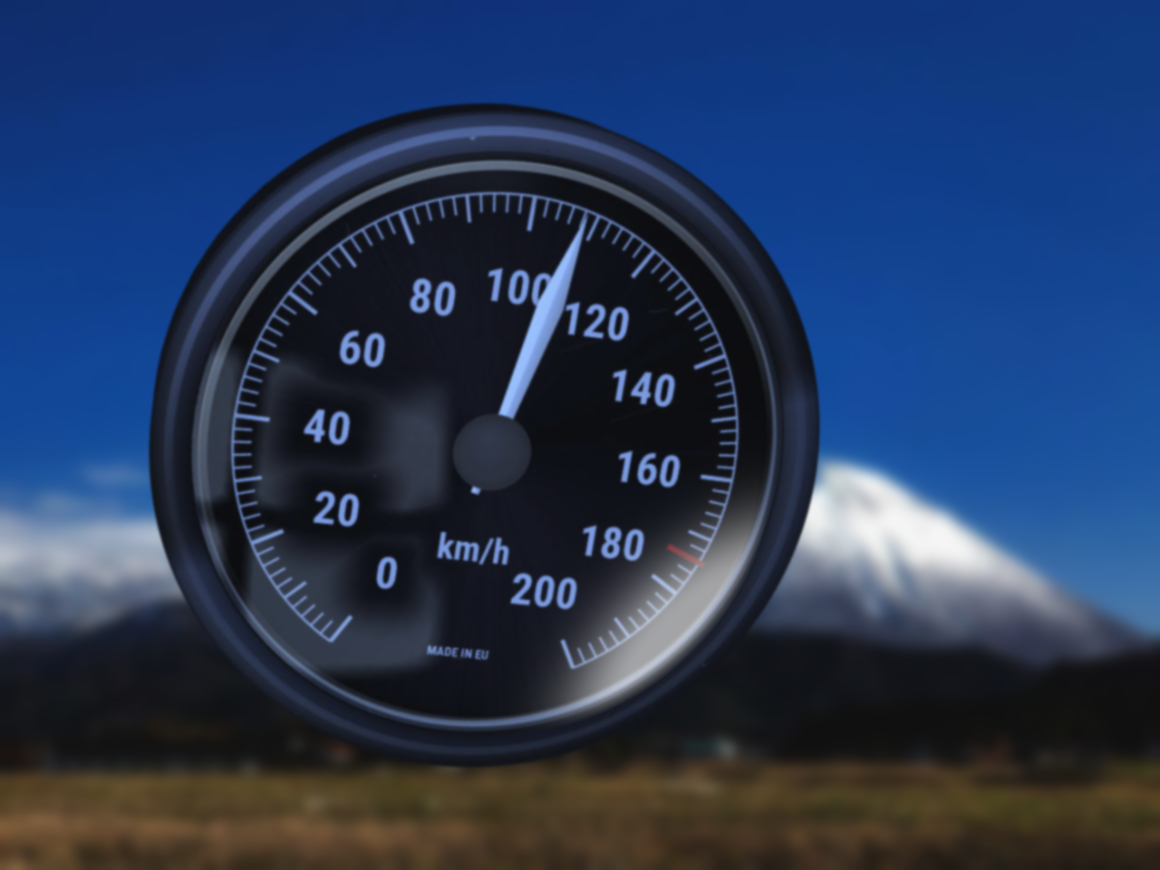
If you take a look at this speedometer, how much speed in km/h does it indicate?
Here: 108 km/h
